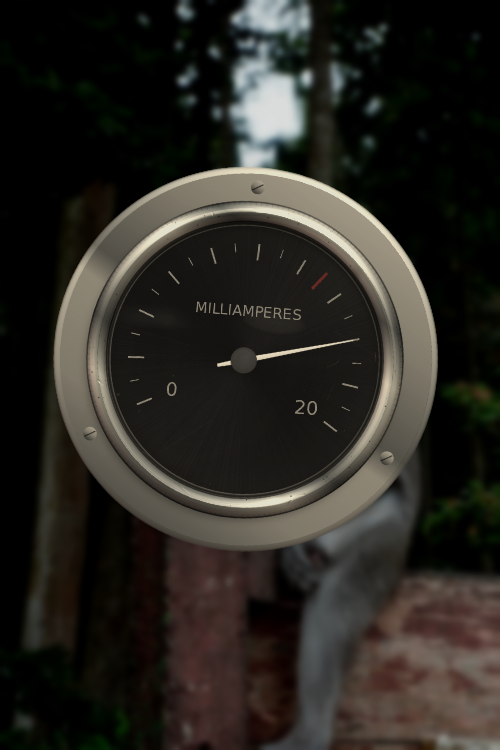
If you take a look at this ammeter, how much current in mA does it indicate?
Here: 16 mA
